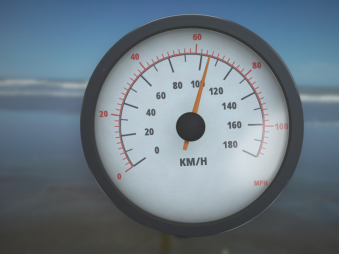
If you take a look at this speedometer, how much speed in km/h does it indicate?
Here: 105 km/h
